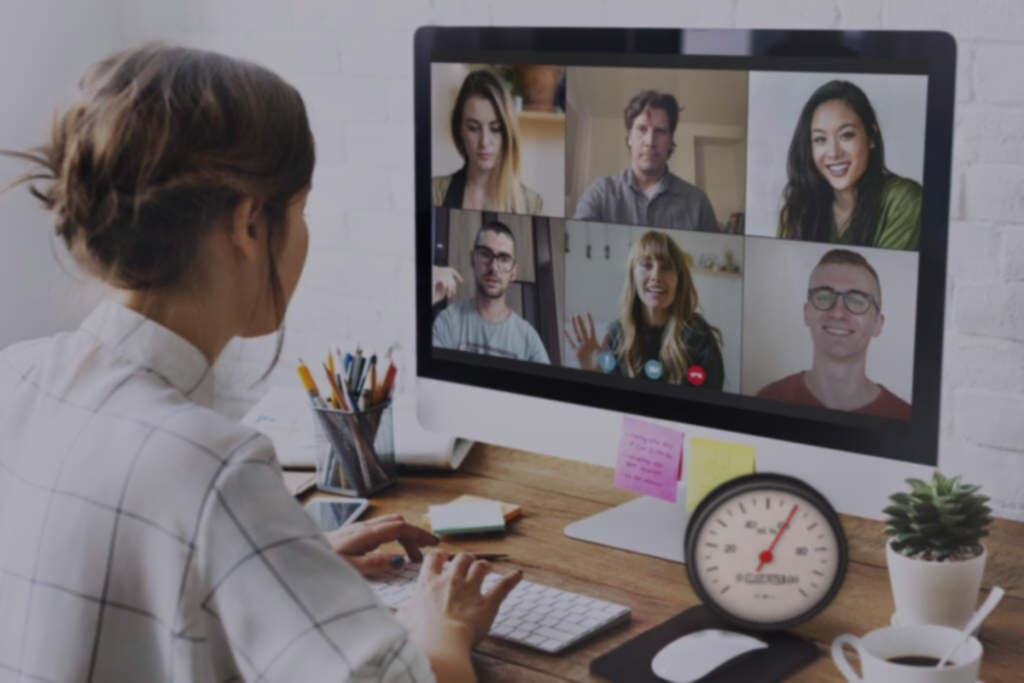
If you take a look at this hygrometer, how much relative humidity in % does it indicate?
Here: 60 %
